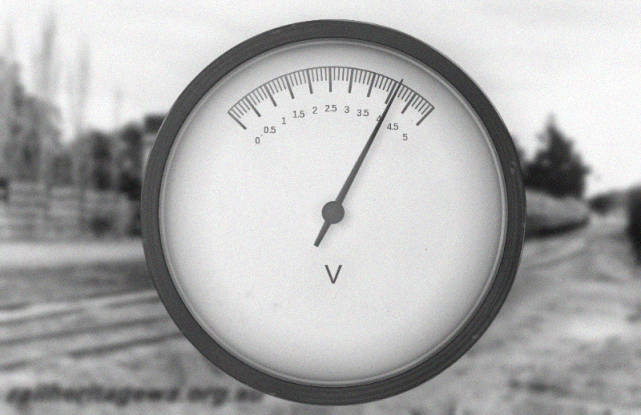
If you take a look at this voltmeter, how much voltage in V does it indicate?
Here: 4.1 V
